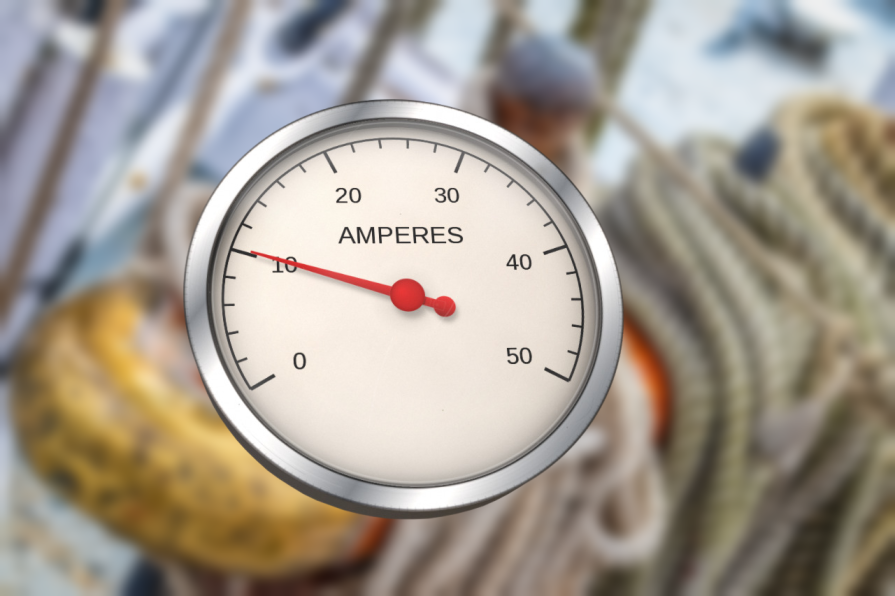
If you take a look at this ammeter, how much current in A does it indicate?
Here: 10 A
